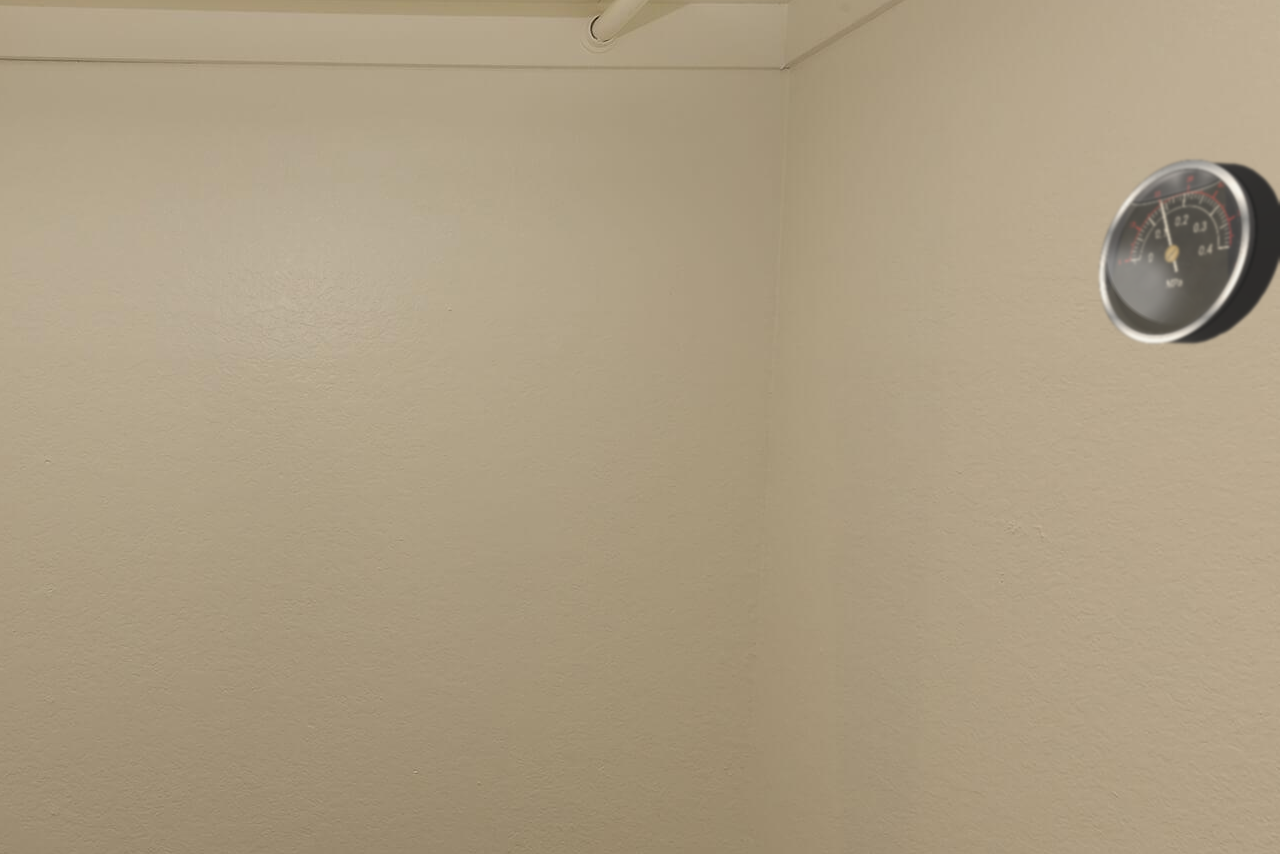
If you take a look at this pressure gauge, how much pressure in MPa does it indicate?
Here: 0.15 MPa
